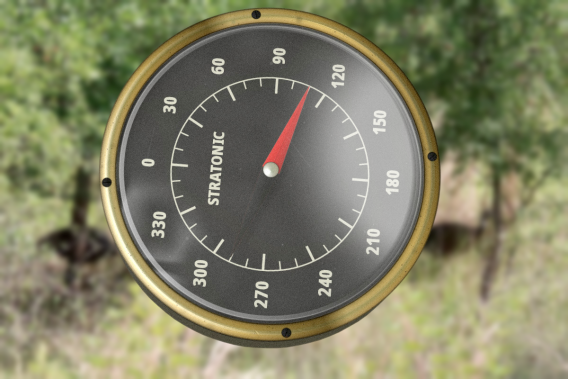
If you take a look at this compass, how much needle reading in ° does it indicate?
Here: 110 °
